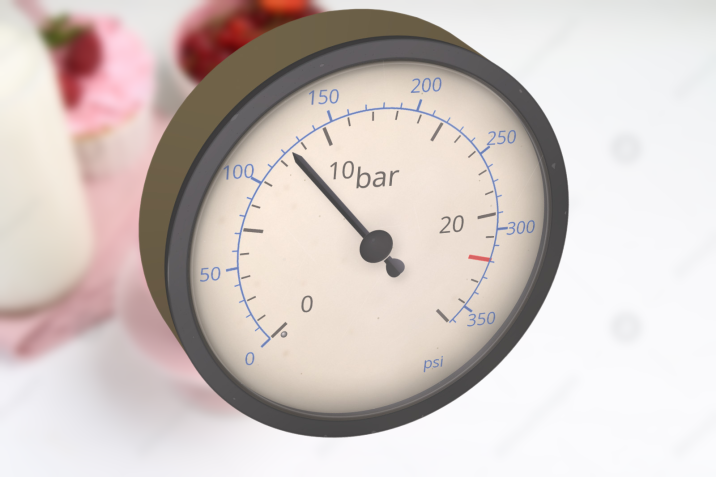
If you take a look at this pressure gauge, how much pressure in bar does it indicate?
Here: 8.5 bar
